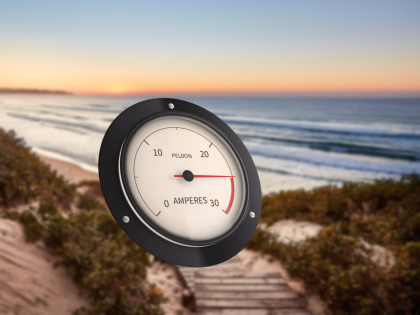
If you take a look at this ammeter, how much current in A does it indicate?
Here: 25 A
